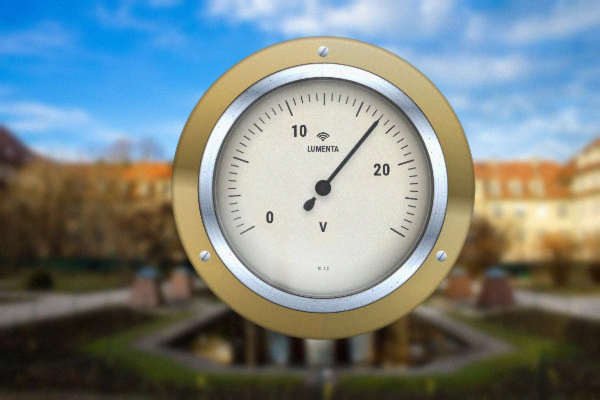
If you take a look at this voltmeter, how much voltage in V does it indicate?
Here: 16.5 V
